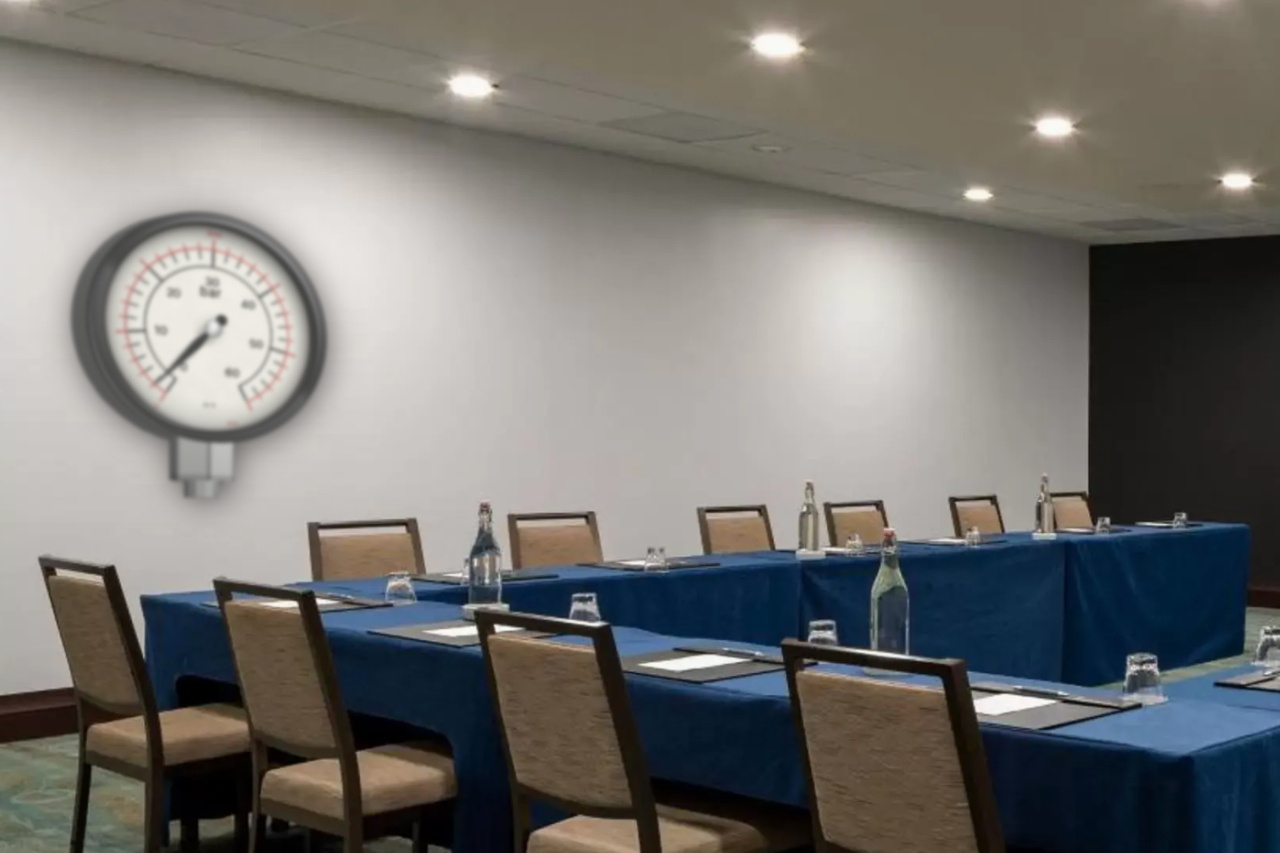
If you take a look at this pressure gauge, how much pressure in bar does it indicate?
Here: 2 bar
